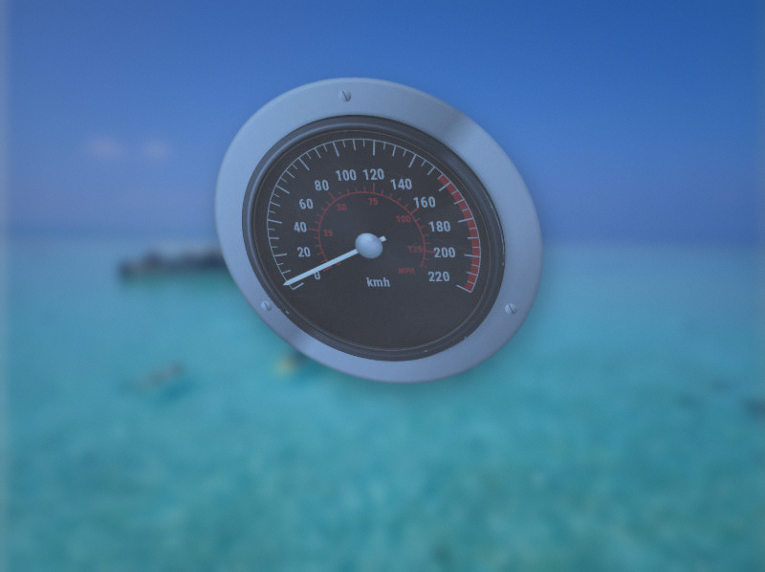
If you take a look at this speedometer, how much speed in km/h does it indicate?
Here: 5 km/h
